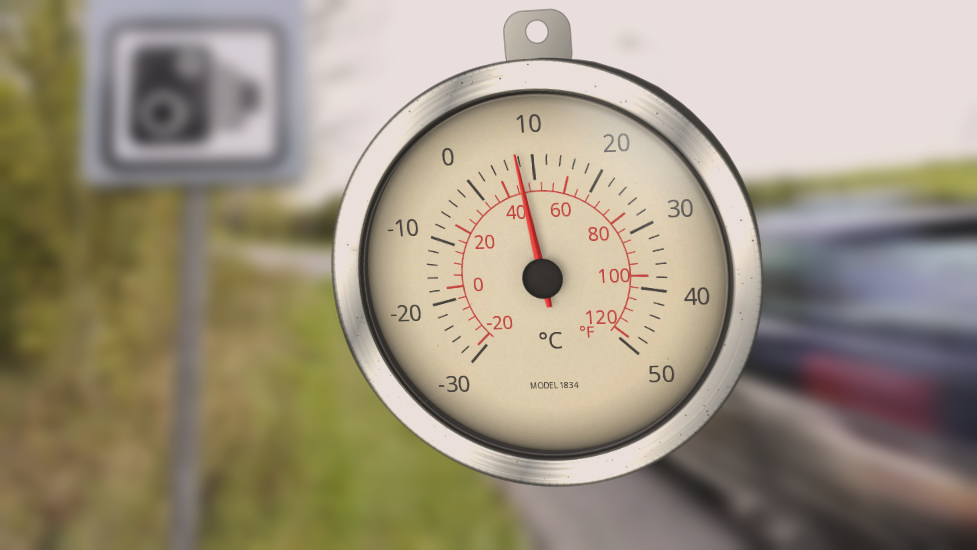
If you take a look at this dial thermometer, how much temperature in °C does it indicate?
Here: 8 °C
